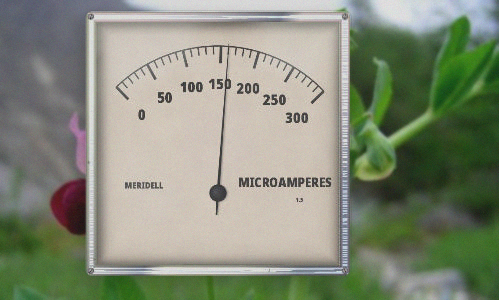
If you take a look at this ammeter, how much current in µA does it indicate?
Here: 160 µA
